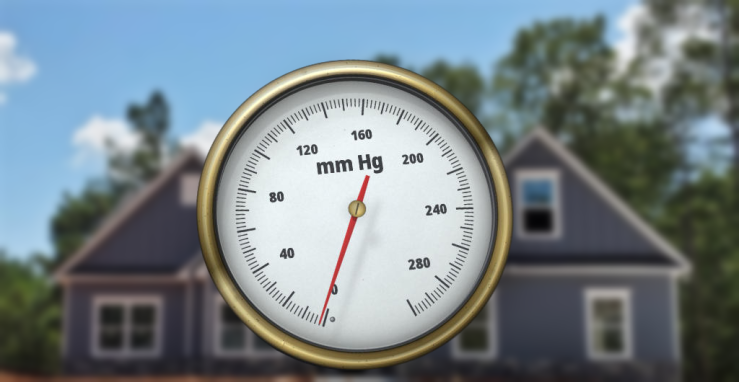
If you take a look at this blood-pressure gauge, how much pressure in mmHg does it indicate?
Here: 2 mmHg
